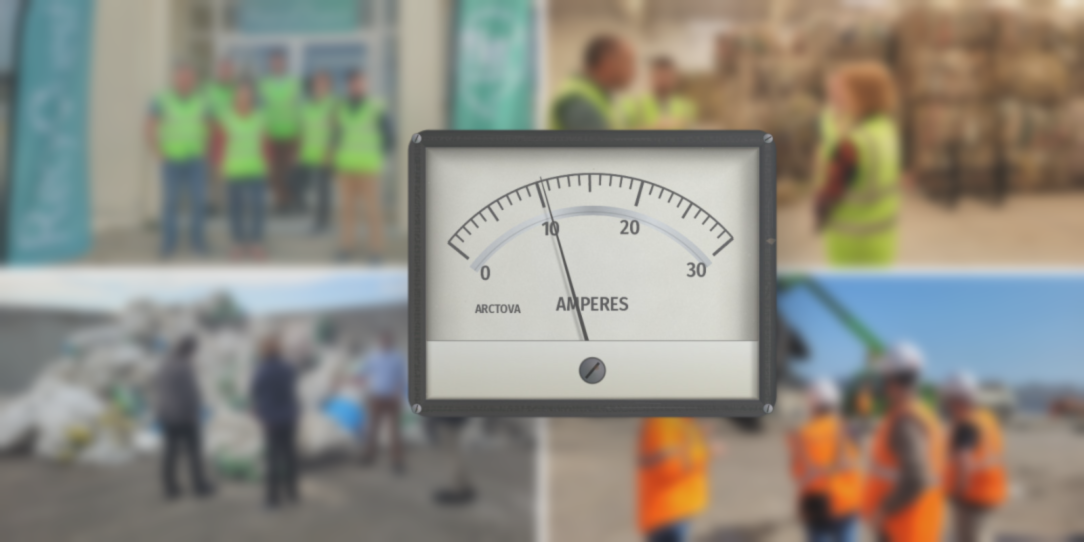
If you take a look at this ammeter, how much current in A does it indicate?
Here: 10.5 A
